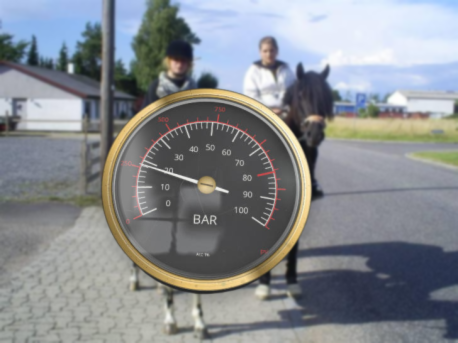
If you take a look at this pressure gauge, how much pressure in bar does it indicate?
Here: 18 bar
